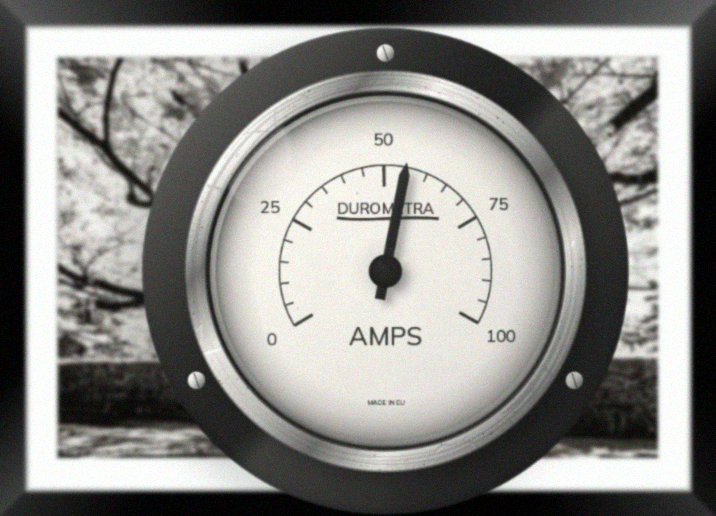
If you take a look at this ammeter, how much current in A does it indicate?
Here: 55 A
